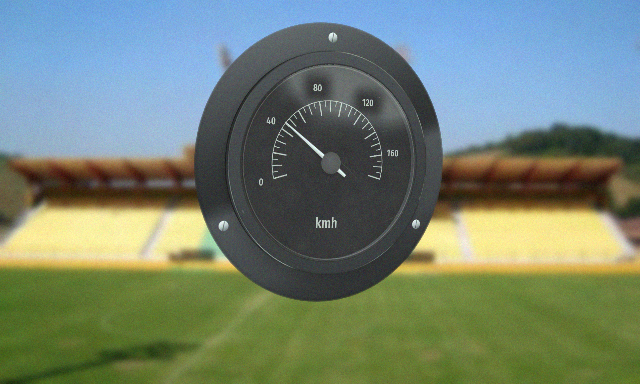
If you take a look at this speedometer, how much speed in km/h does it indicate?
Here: 45 km/h
